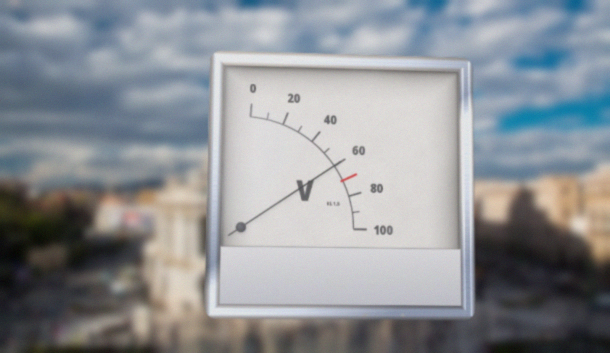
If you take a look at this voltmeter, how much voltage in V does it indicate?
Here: 60 V
